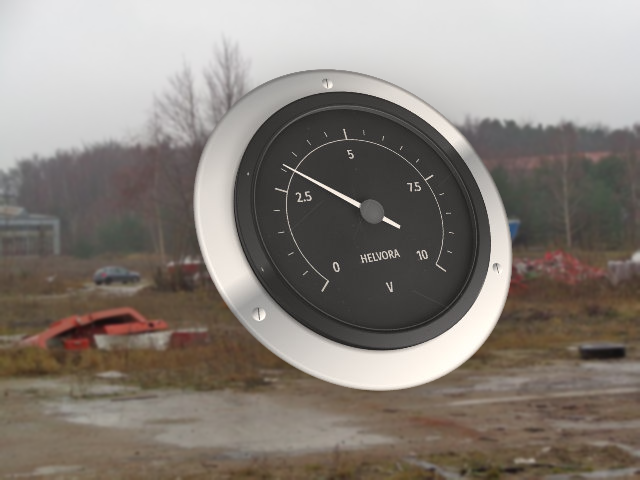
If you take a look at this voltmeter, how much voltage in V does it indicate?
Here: 3 V
